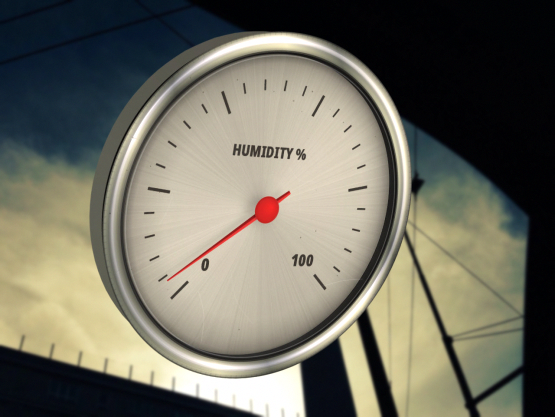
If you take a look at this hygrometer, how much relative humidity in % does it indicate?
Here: 4 %
